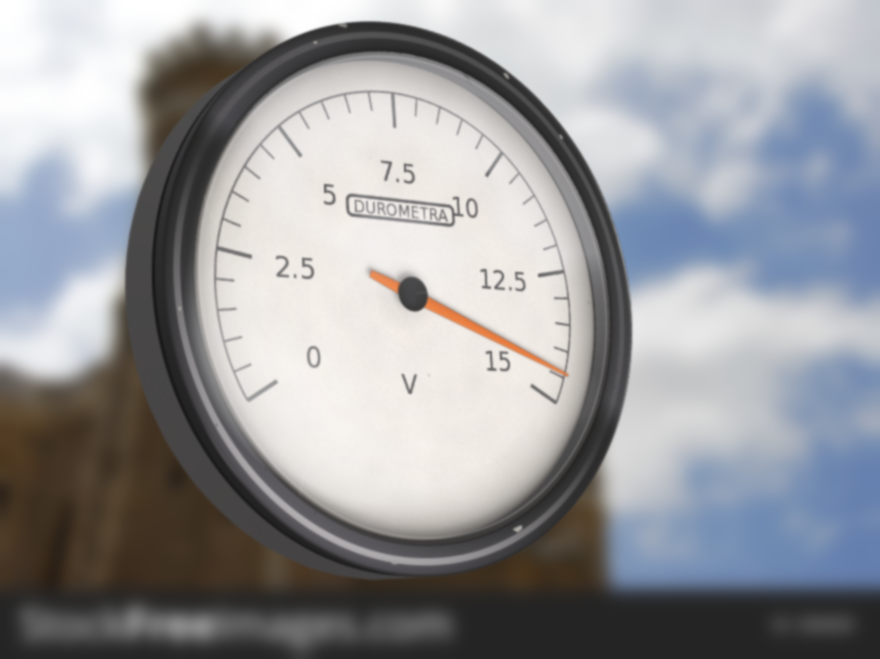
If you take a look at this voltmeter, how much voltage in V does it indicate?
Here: 14.5 V
